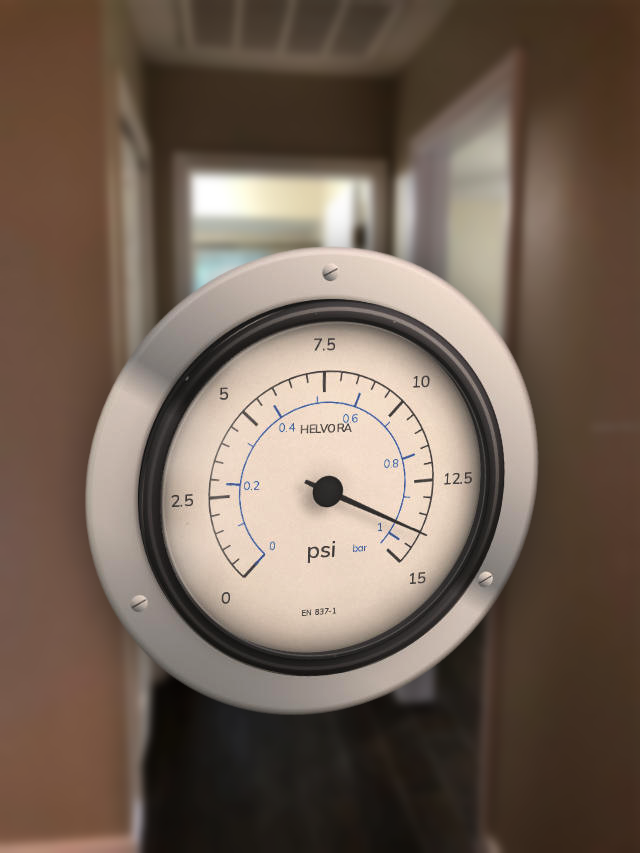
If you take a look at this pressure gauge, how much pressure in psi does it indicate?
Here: 14 psi
